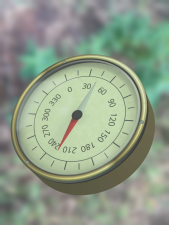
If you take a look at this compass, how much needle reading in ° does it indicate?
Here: 225 °
